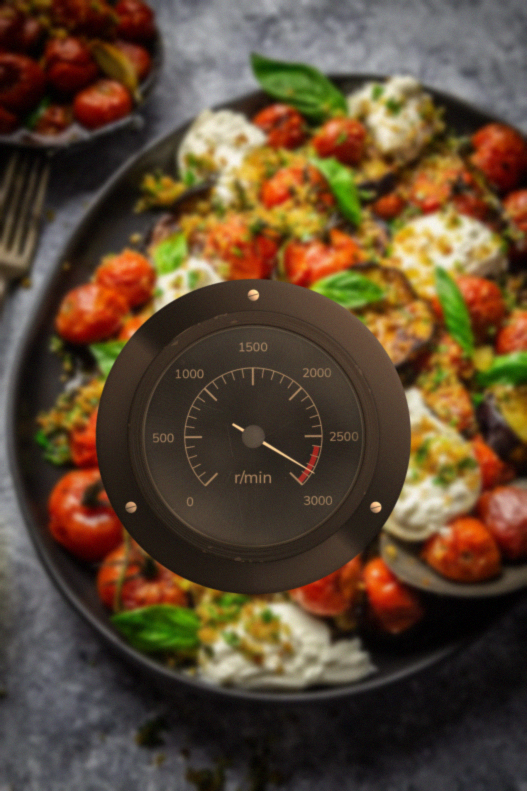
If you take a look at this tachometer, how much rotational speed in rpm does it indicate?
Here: 2850 rpm
